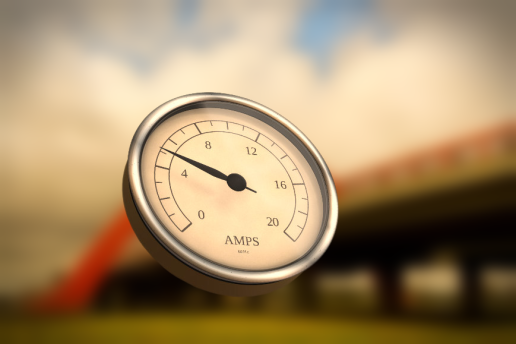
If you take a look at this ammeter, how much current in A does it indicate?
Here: 5 A
